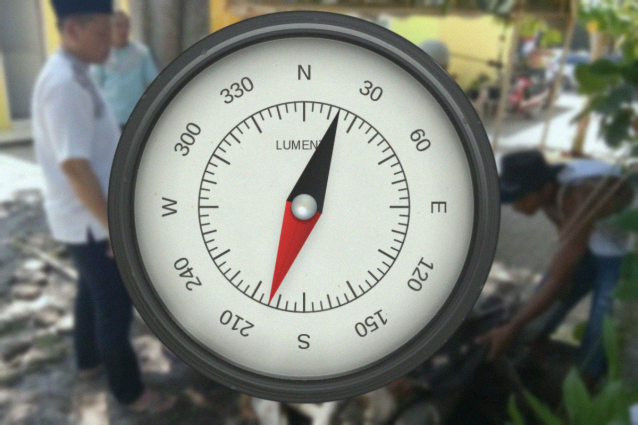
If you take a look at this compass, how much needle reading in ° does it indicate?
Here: 200 °
